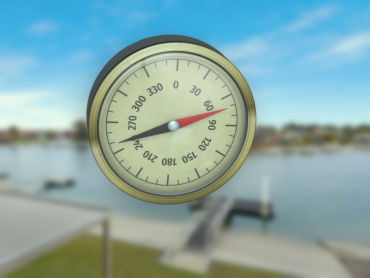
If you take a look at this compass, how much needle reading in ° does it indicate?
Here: 70 °
